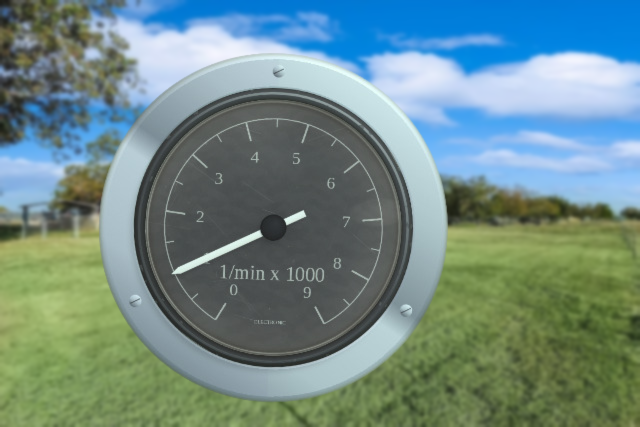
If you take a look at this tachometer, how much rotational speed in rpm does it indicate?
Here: 1000 rpm
